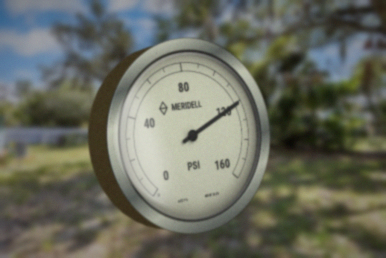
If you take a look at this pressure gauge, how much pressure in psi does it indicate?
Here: 120 psi
